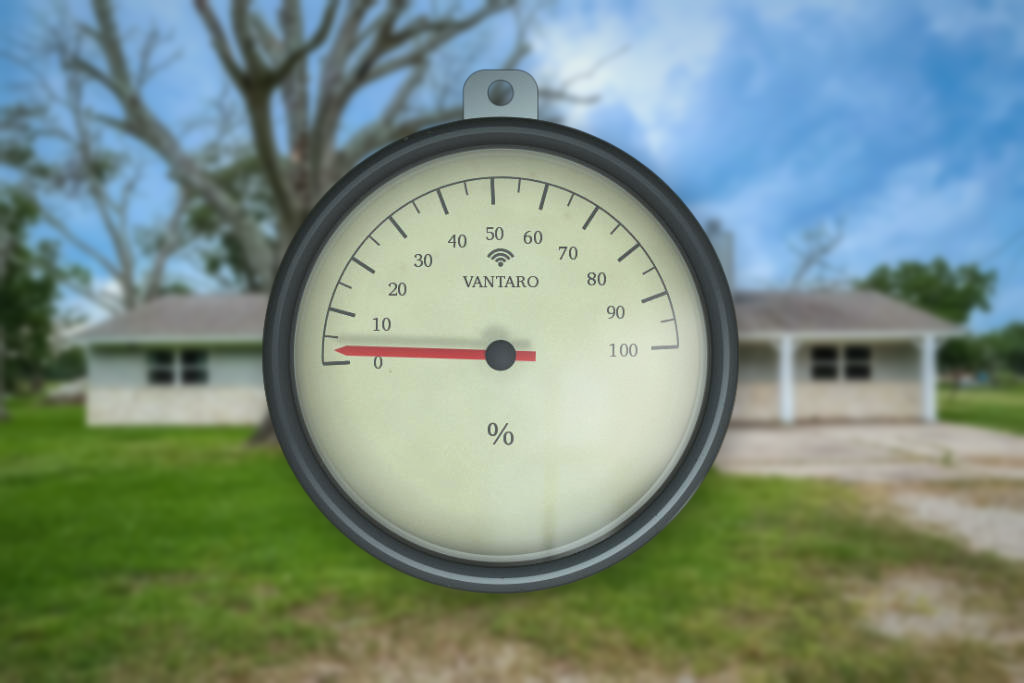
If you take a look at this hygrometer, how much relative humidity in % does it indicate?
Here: 2.5 %
